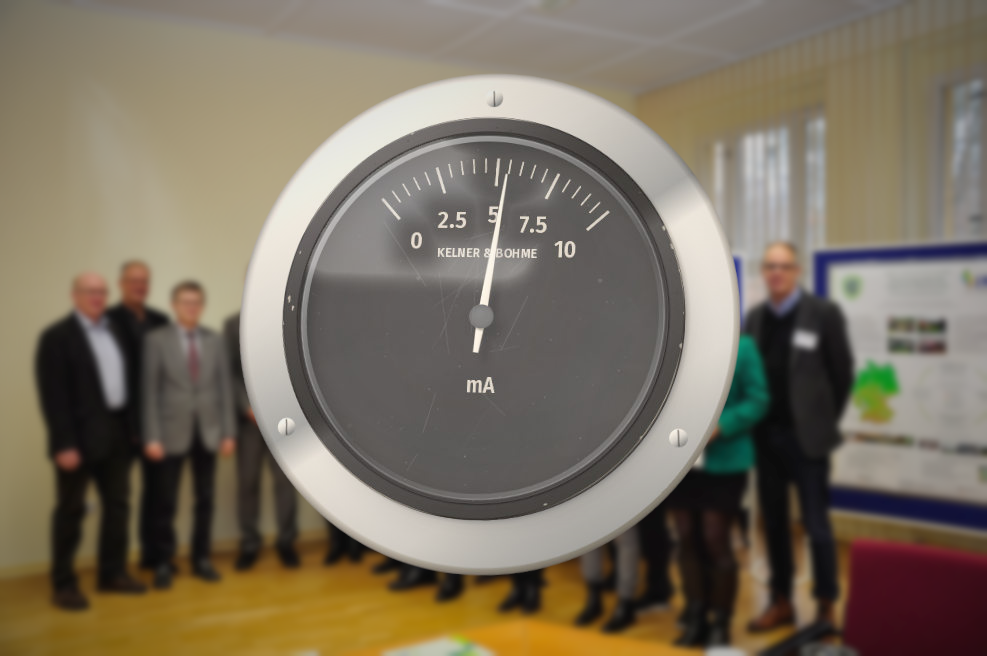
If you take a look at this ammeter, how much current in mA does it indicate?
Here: 5.5 mA
